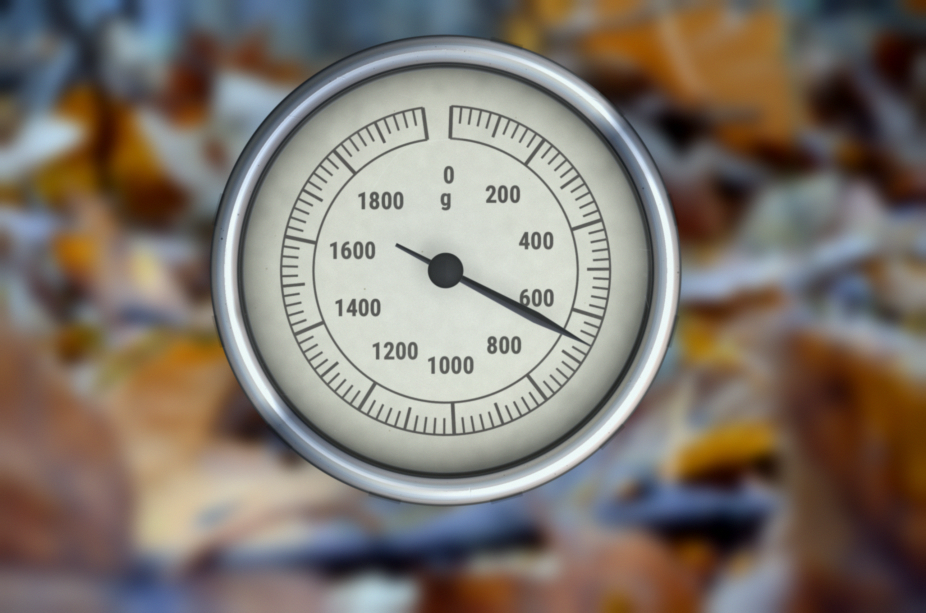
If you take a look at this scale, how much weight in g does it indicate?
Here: 660 g
